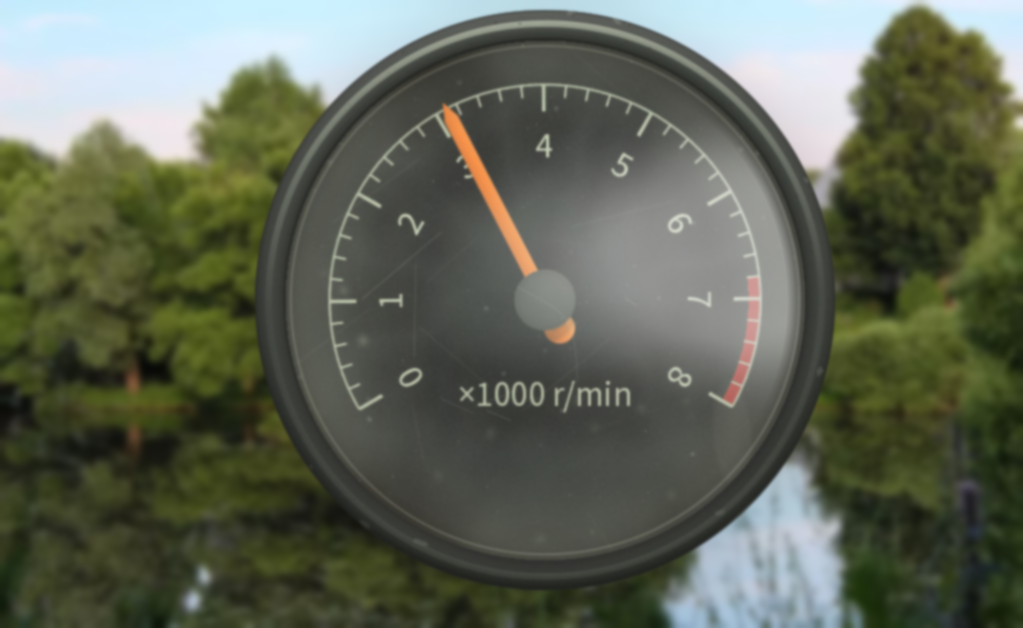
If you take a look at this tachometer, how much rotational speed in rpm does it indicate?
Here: 3100 rpm
